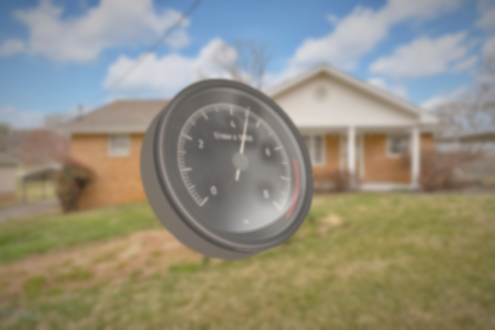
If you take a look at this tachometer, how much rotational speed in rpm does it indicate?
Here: 4500 rpm
